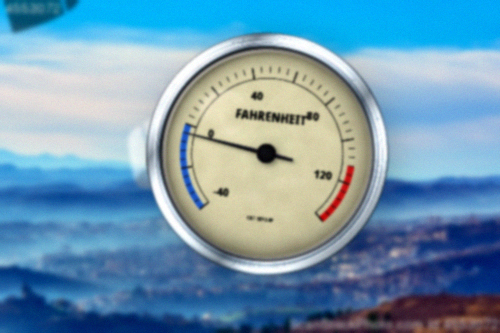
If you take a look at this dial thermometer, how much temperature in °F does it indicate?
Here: -4 °F
